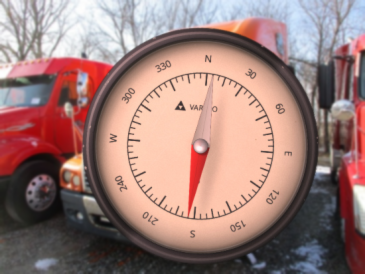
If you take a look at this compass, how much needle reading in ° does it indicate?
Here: 185 °
